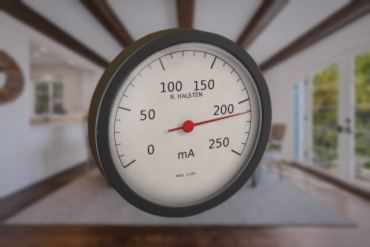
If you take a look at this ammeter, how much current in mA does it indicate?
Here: 210 mA
